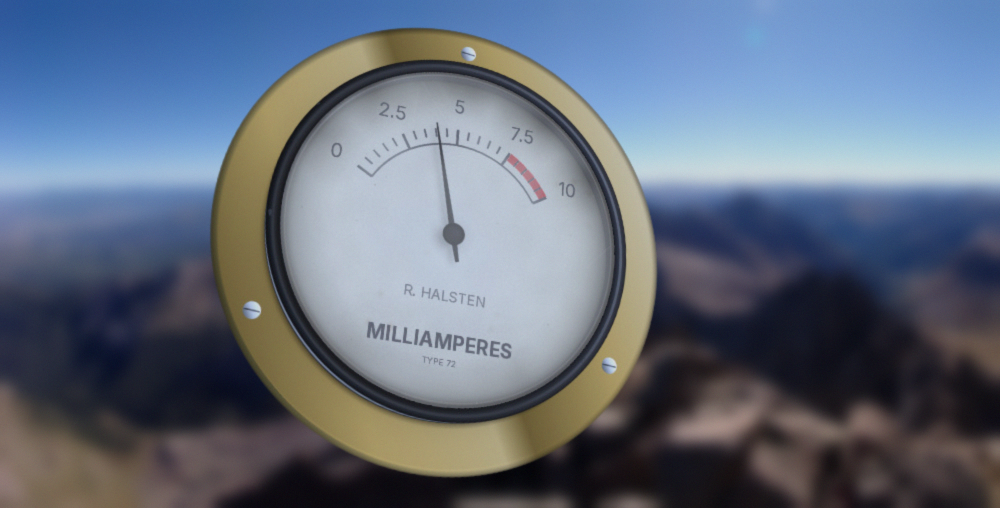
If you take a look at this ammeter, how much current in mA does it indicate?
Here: 4 mA
